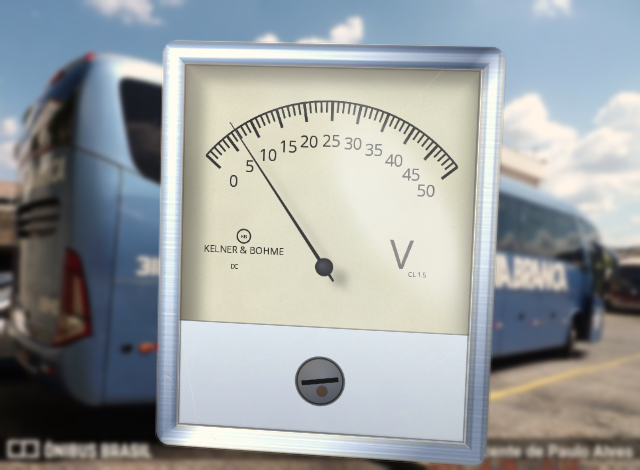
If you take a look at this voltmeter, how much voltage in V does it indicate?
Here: 7 V
